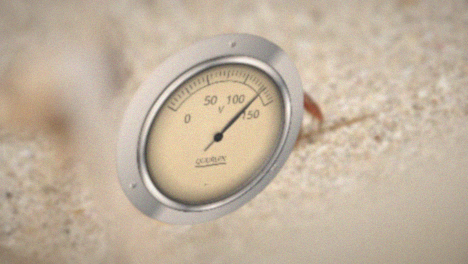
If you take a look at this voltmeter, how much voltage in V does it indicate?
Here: 125 V
